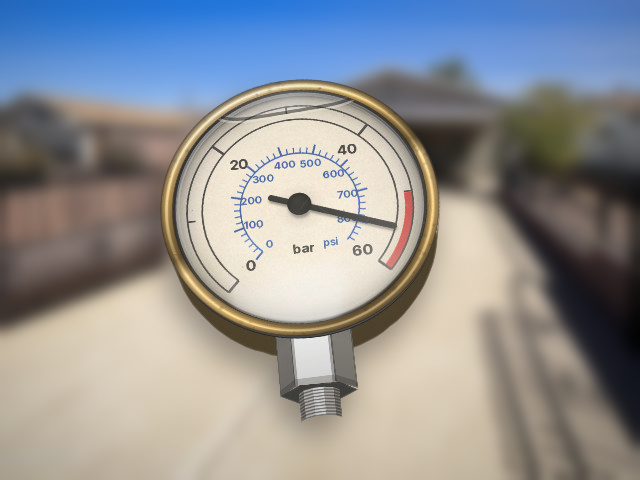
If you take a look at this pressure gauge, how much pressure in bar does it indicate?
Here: 55 bar
